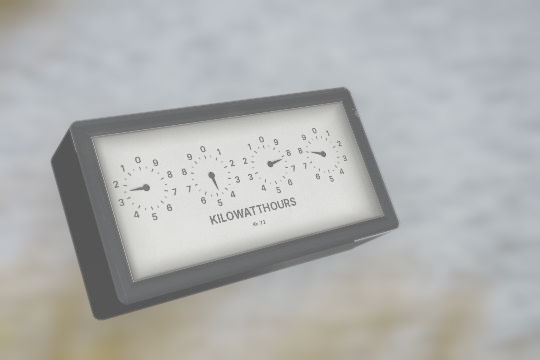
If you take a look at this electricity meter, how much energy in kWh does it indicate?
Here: 2478 kWh
